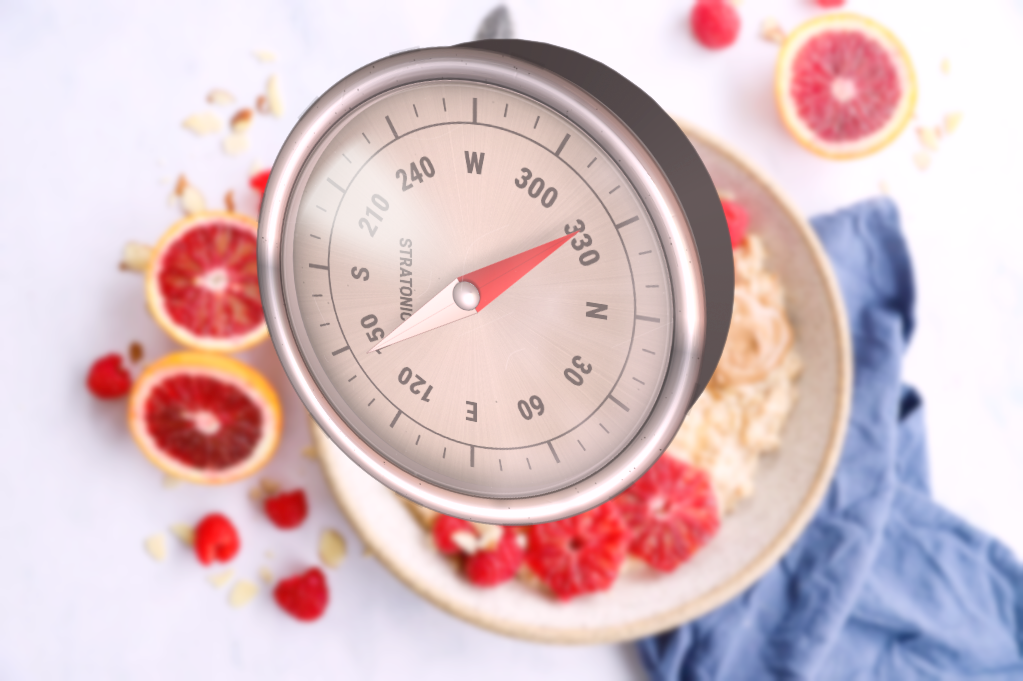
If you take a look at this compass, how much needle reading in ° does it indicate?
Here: 325 °
